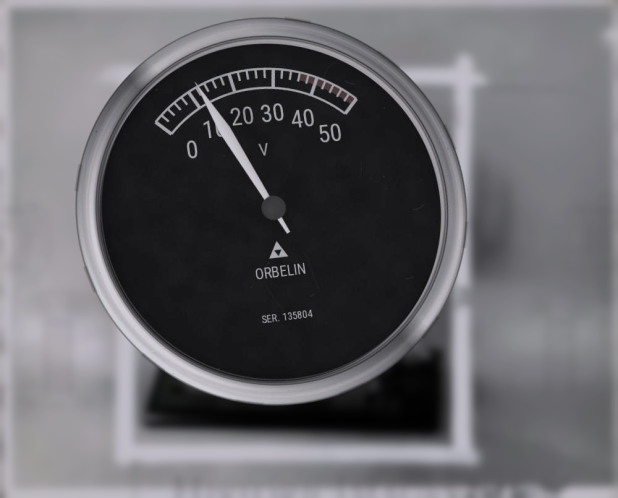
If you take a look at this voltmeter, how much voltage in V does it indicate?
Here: 12 V
